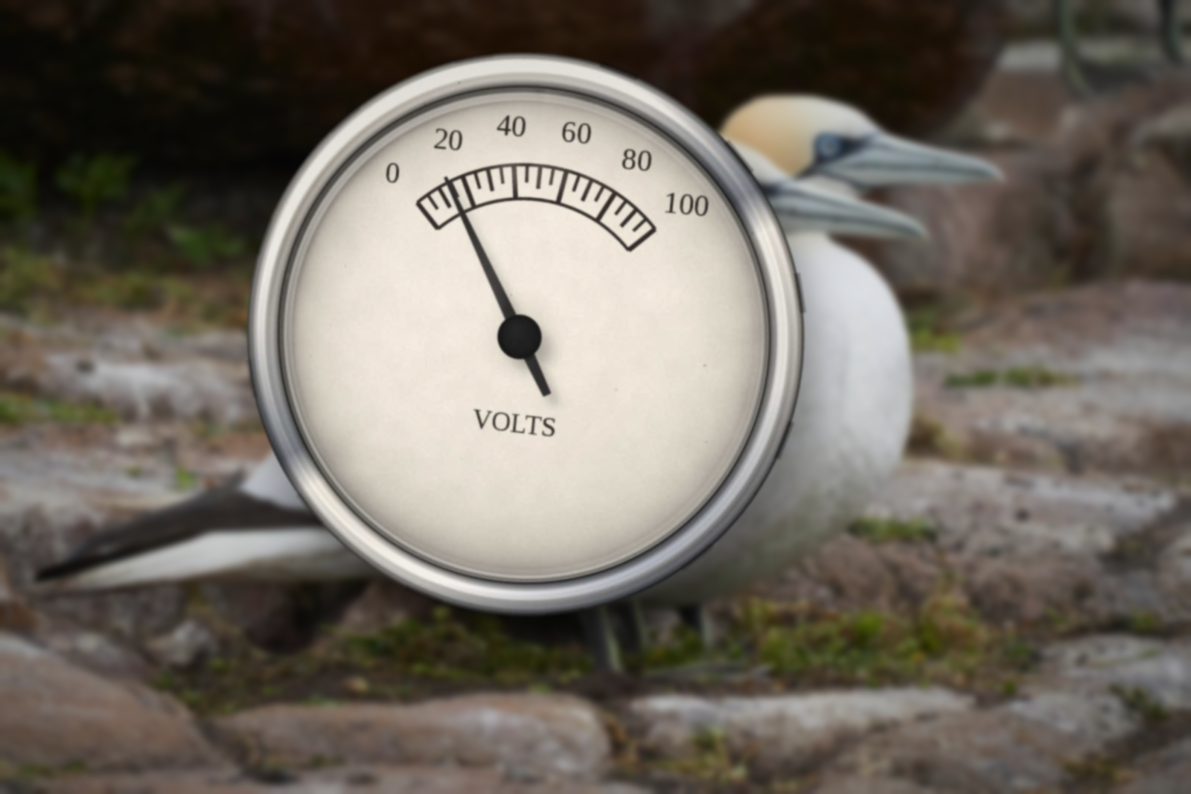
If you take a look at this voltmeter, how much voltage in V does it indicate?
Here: 15 V
